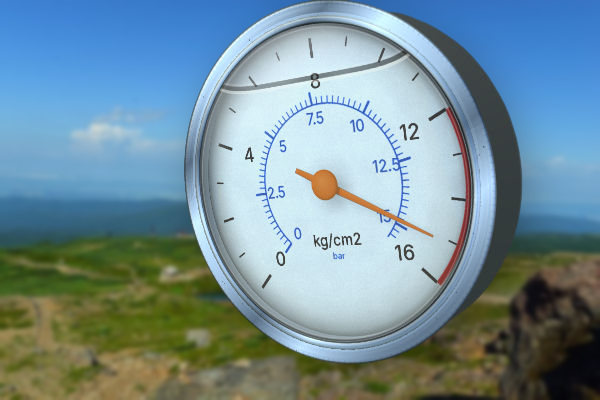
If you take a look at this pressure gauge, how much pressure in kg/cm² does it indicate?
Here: 15 kg/cm²
